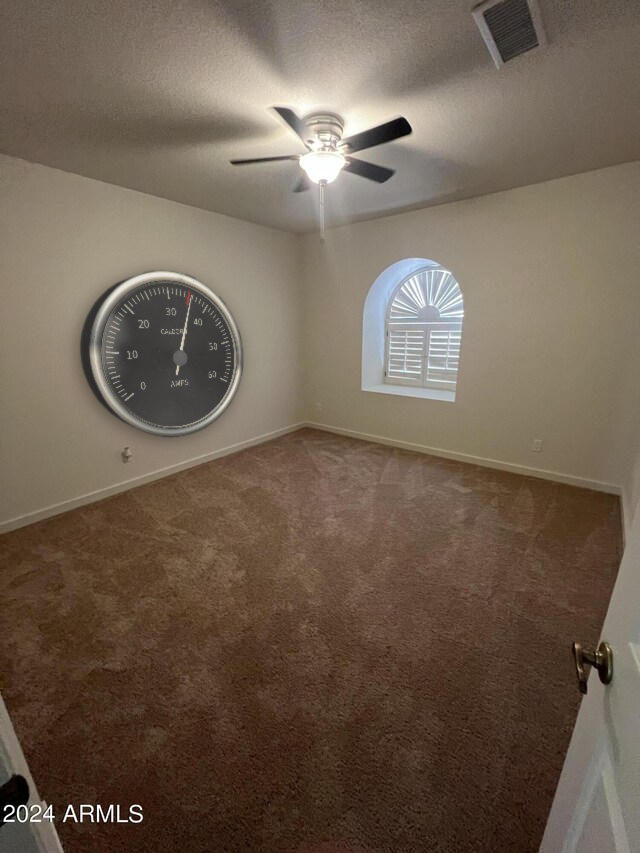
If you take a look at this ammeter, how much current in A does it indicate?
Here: 35 A
